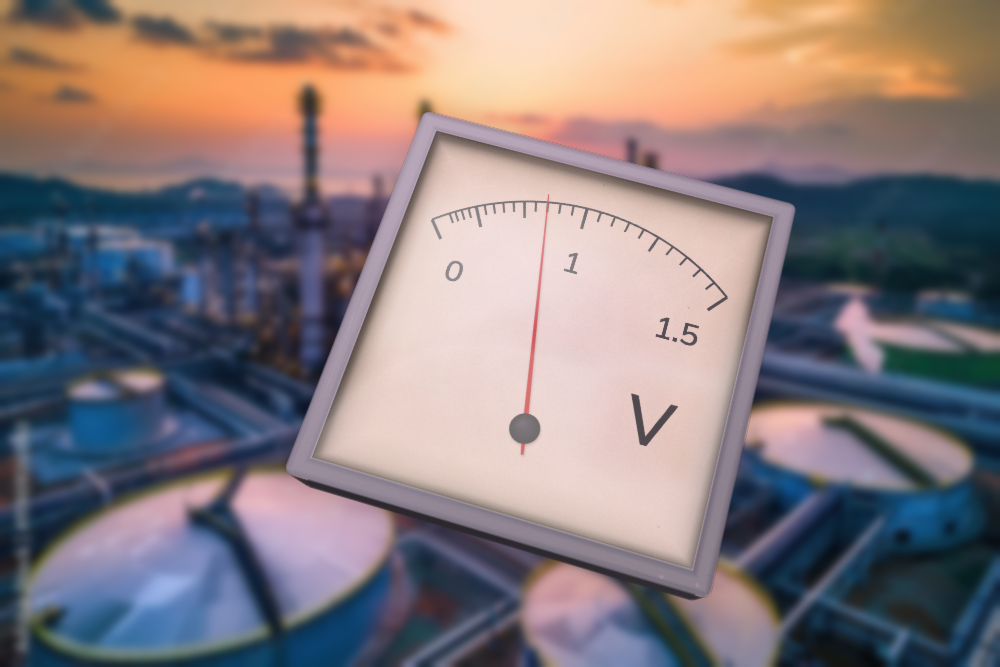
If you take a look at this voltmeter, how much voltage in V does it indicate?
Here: 0.85 V
